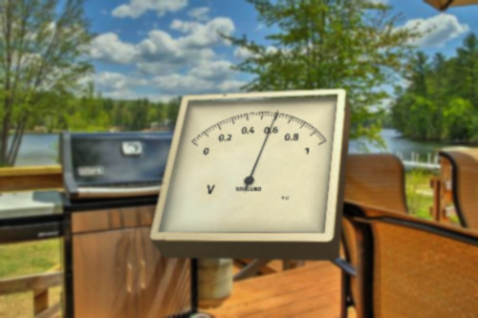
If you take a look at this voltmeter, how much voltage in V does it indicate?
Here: 0.6 V
